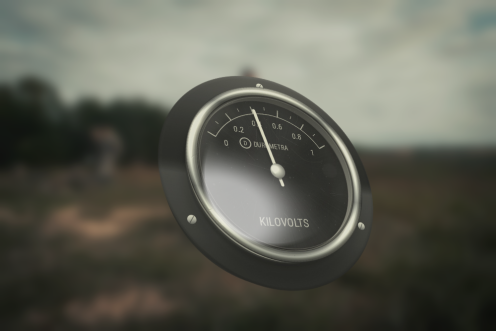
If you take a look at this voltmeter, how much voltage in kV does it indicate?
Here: 0.4 kV
